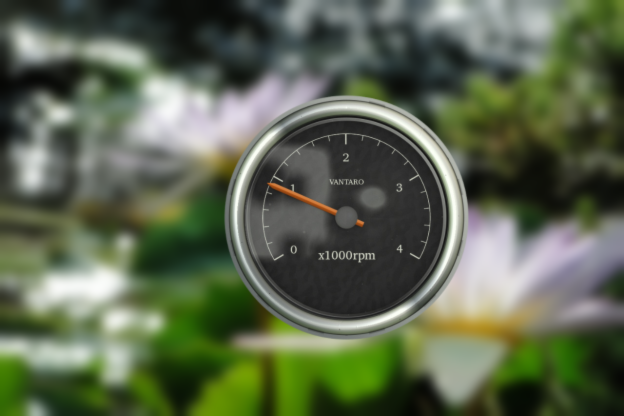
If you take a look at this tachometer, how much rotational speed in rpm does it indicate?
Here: 900 rpm
